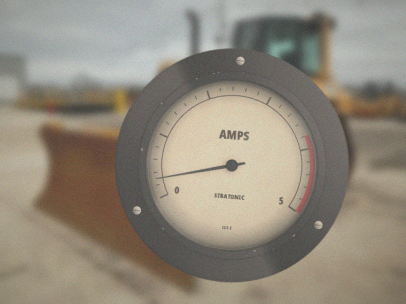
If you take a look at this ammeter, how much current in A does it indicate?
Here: 0.3 A
